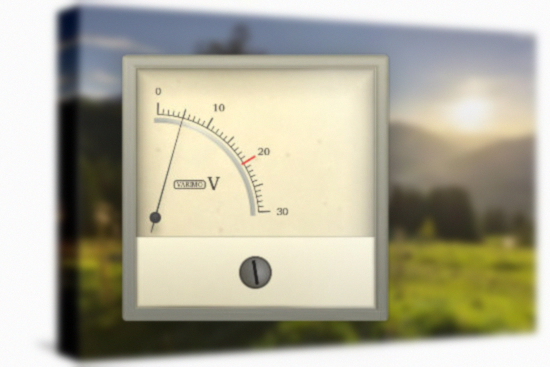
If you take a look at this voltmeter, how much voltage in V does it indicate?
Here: 5 V
